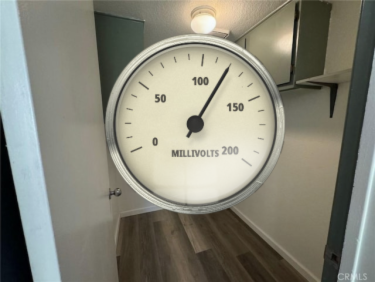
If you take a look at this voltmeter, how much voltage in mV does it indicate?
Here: 120 mV
